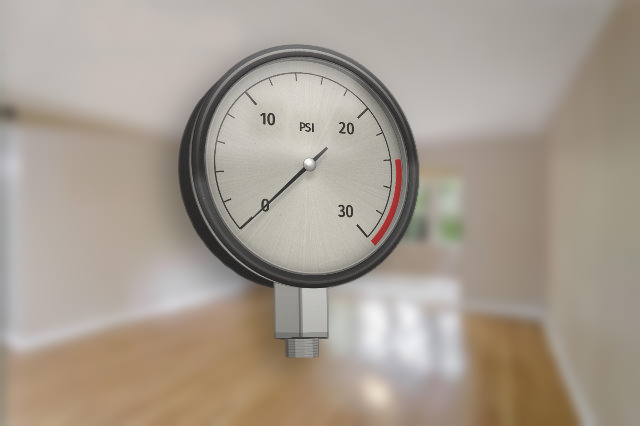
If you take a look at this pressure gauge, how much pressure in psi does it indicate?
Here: 0 psi
